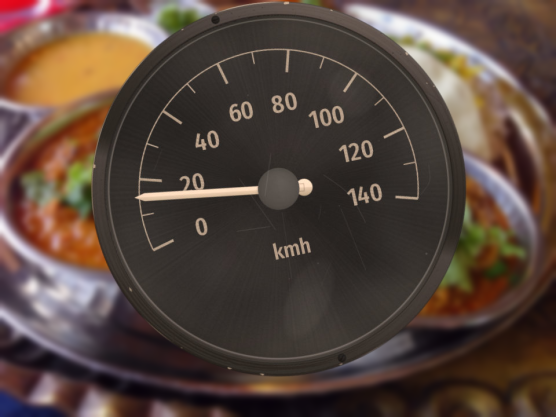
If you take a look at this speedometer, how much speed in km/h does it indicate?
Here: 15 km/h
